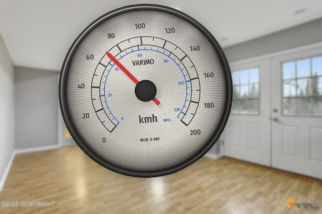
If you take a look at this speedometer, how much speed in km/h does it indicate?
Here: 70 km/h
